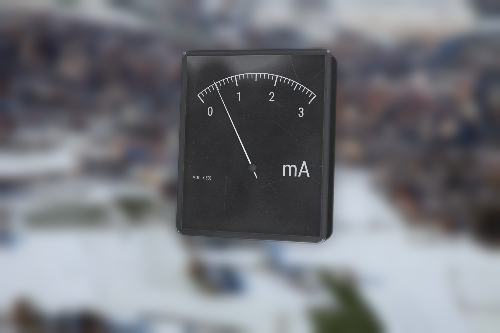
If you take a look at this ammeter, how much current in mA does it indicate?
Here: 0.5 mA
